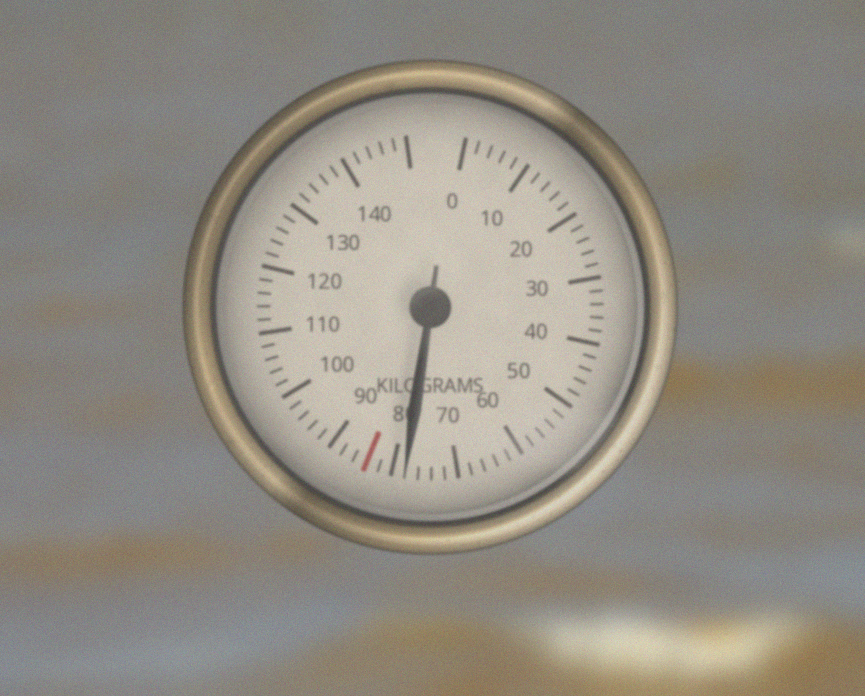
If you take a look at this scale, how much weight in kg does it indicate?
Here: 78 kg
